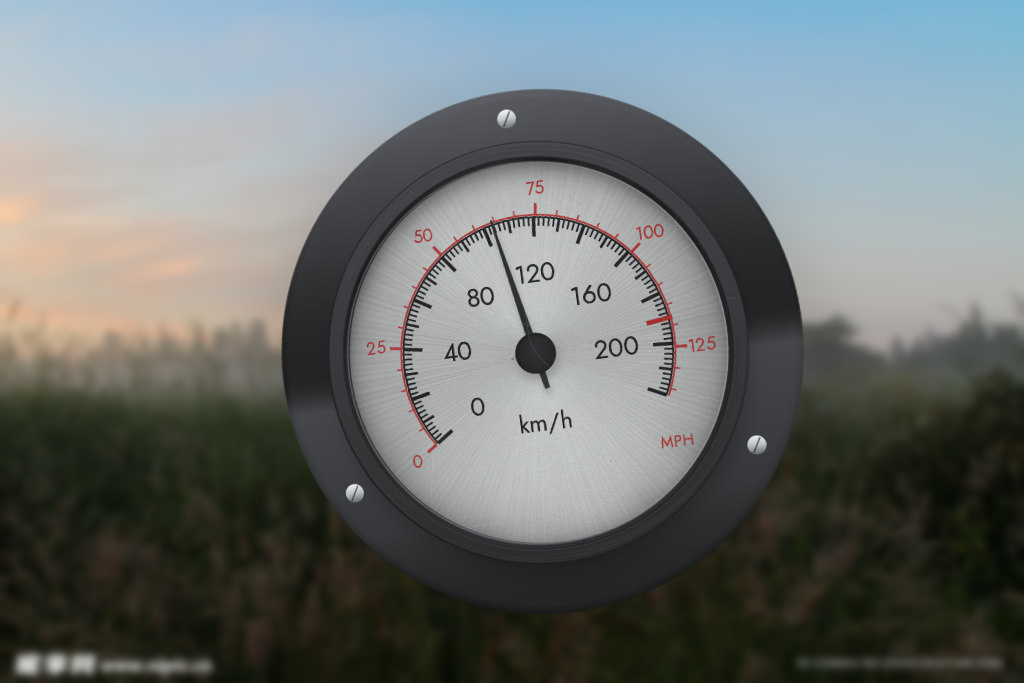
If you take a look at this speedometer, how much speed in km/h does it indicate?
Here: 104 km/h
